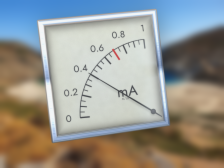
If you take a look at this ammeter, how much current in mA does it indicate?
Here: 0.4 mA
